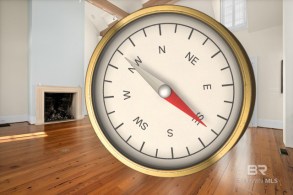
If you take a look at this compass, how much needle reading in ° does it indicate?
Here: 135 °
